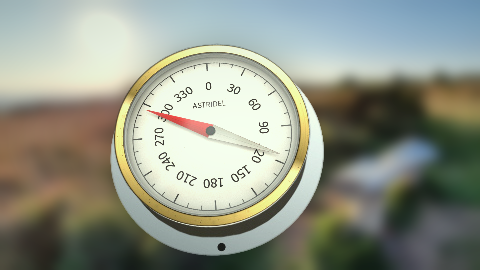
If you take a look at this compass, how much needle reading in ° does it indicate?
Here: 295 °
